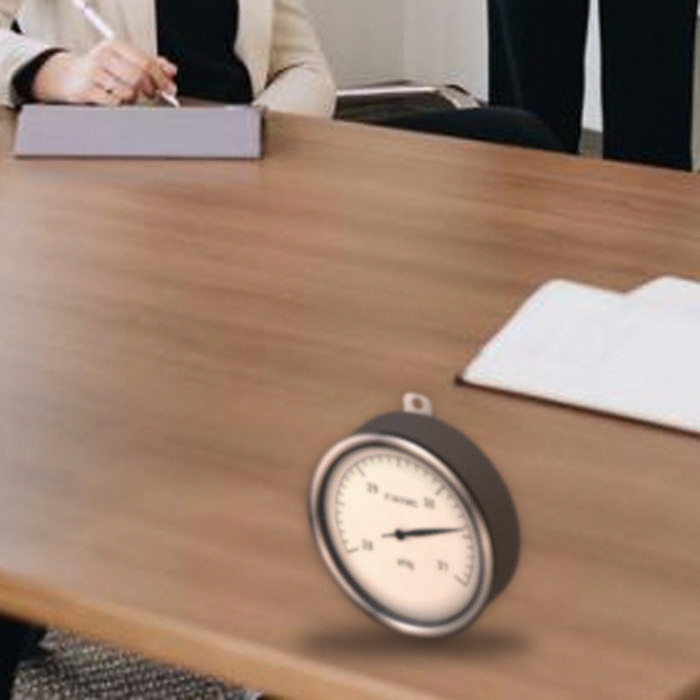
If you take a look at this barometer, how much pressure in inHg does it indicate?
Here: 30.4 inHg
